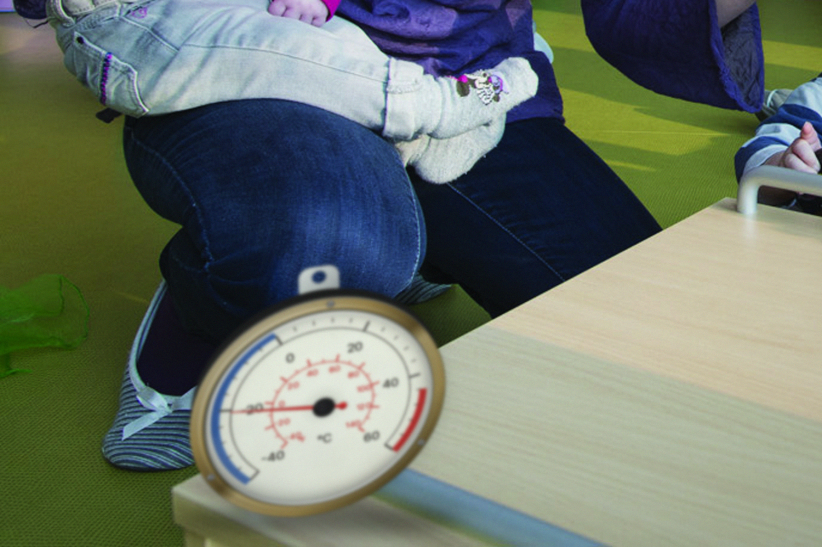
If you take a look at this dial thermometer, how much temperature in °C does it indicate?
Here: -20 °C
